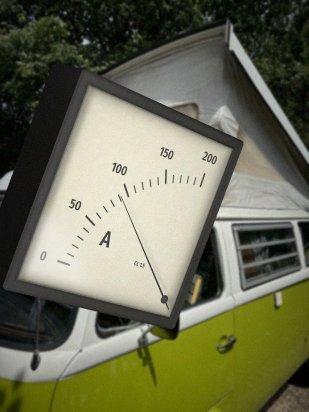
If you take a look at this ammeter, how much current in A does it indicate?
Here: 90 A
